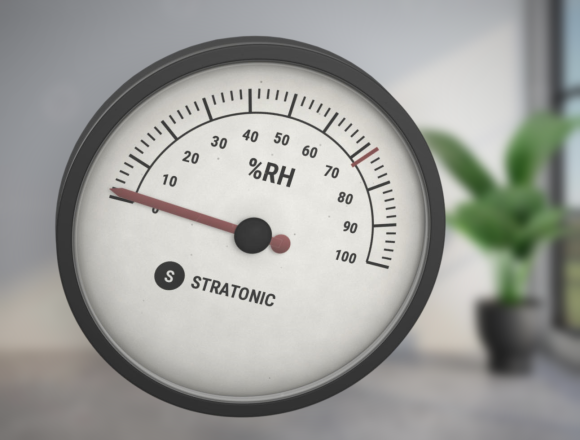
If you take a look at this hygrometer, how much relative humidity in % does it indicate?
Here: 2 %
